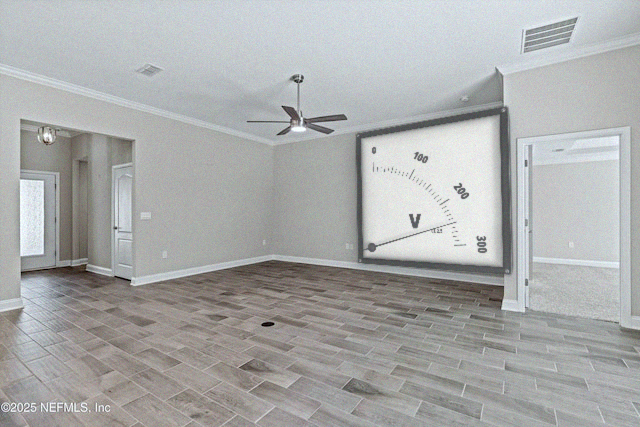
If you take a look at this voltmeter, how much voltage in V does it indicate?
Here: 250 V
